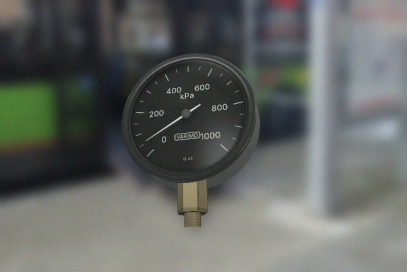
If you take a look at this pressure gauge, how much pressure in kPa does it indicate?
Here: 50 kPa
